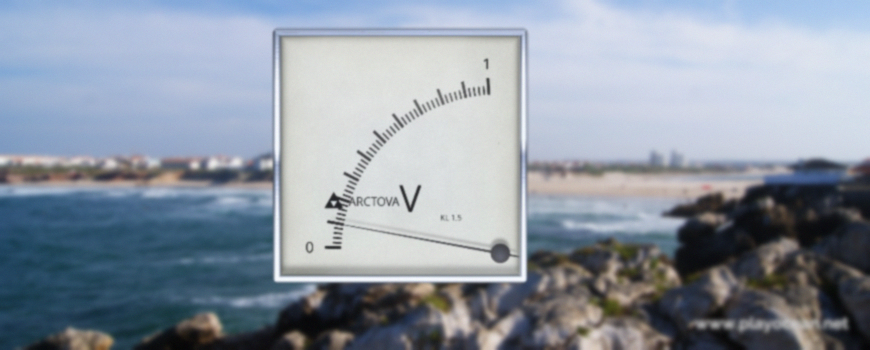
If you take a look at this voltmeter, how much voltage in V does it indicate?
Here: 0.1 V
